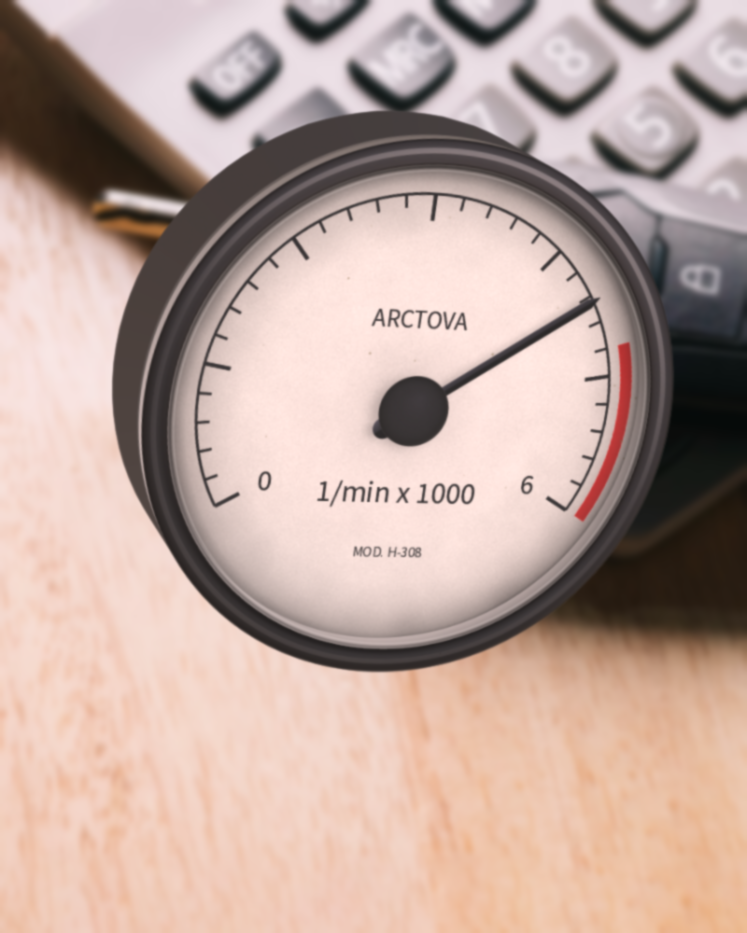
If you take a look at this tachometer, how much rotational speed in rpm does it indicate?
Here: 4400 rpm
